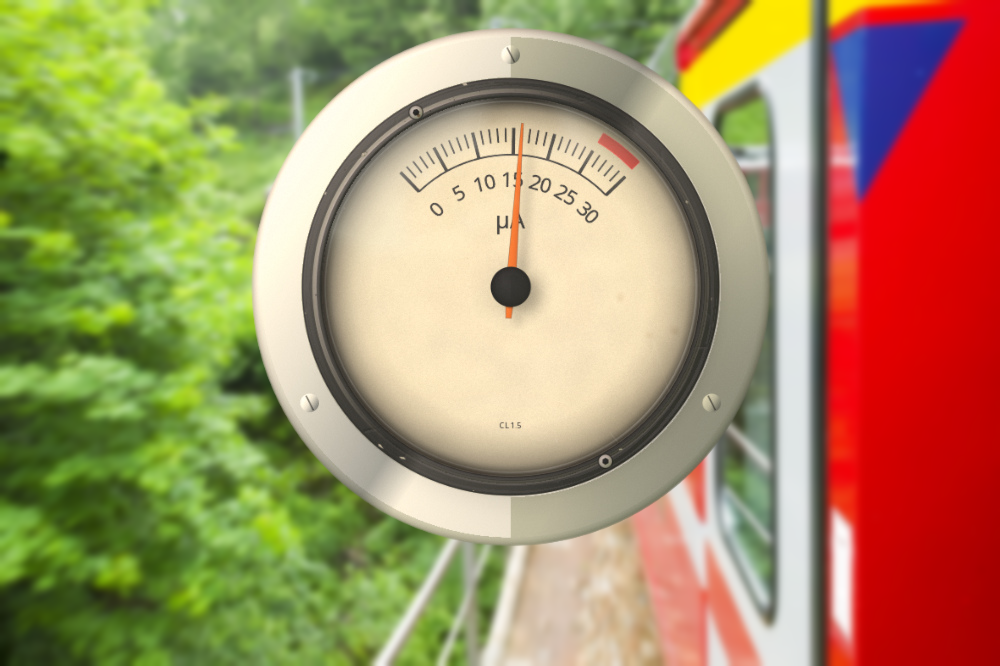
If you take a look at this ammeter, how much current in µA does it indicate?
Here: 16 µA
